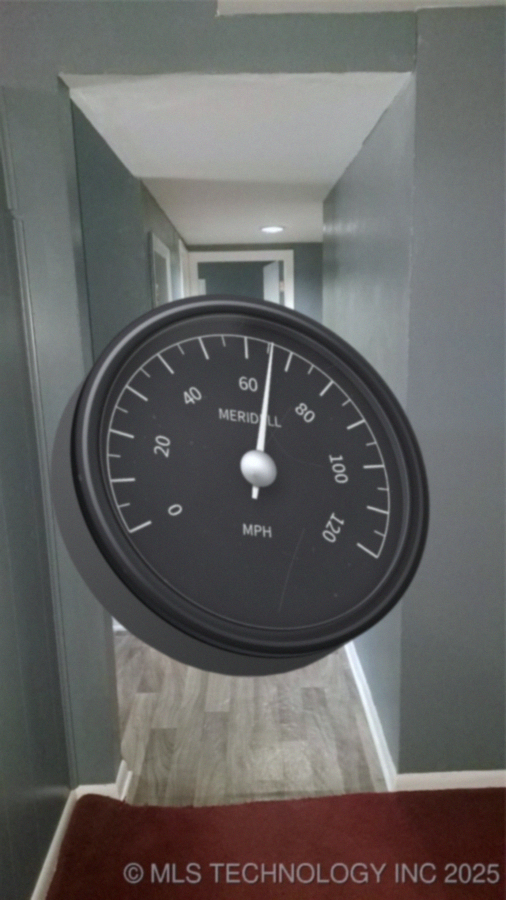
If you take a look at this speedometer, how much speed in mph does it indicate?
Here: 65 mph
